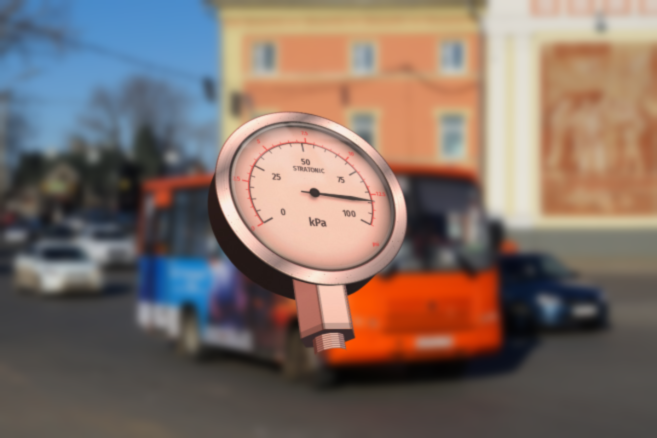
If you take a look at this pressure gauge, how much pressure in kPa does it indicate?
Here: 90 kPa
